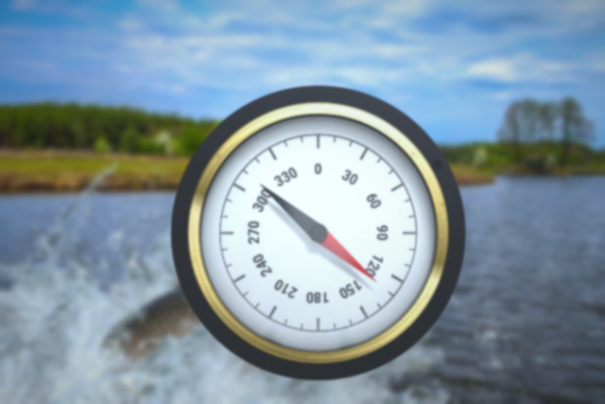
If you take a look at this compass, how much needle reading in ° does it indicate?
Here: 130 °
